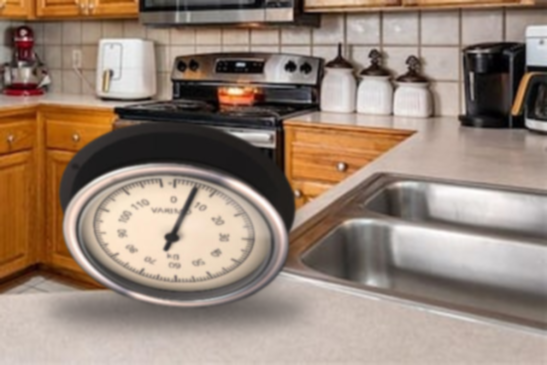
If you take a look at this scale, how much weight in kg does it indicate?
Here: 5 kg
